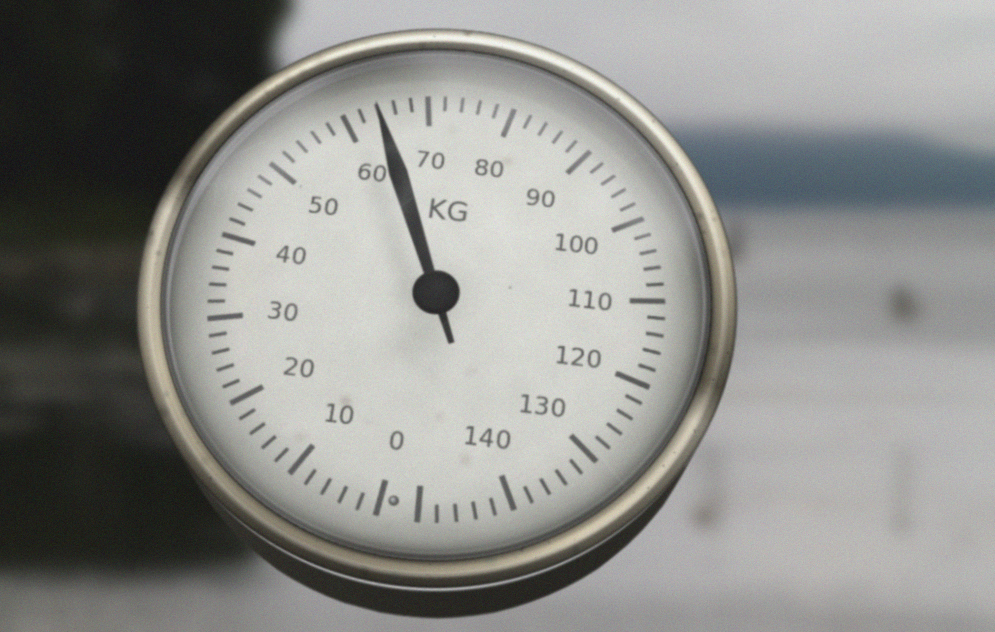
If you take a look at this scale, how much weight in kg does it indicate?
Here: 64 kg
